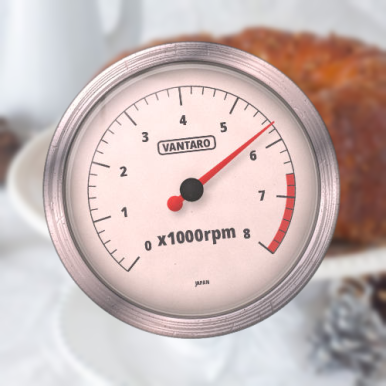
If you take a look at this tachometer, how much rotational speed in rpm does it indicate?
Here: 5700 rpm
